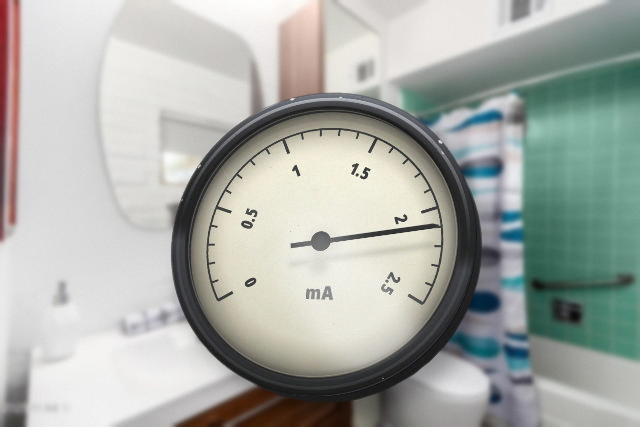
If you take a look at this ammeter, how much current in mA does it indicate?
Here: 2.1 mA
